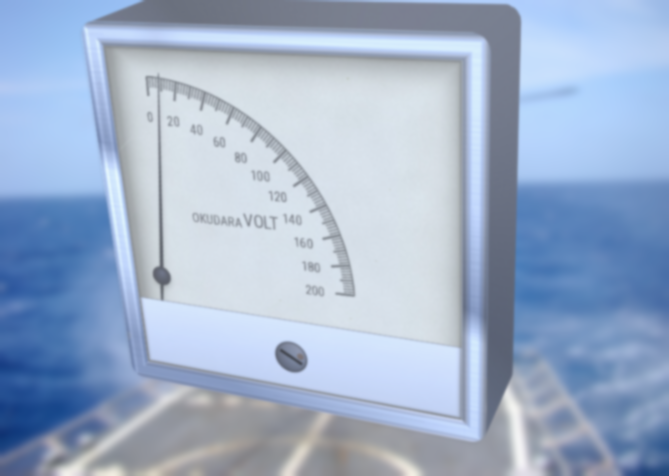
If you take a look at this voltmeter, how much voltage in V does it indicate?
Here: 10 V
